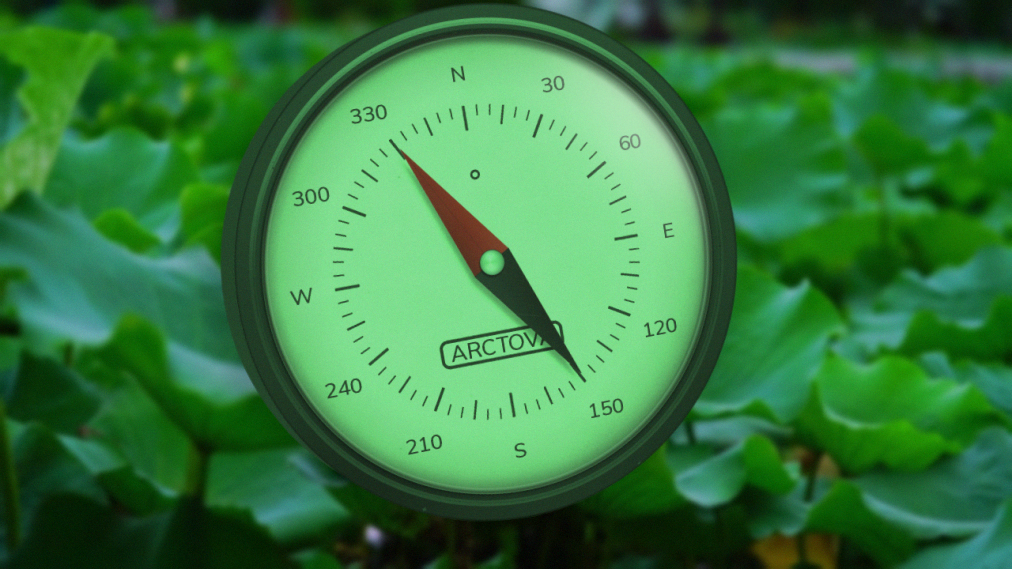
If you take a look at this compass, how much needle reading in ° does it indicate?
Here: 330 °
